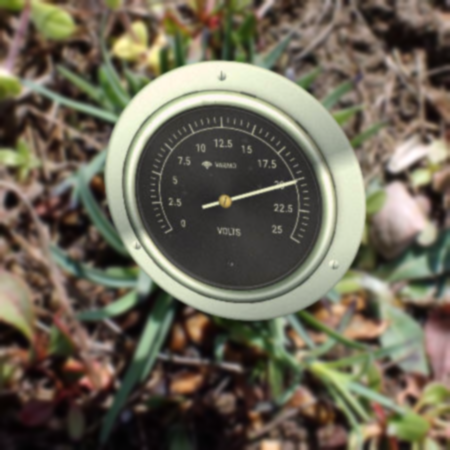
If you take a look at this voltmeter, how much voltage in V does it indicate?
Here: 20 V
